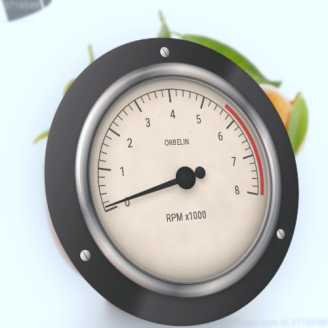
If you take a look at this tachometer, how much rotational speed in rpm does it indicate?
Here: 100 rpm
